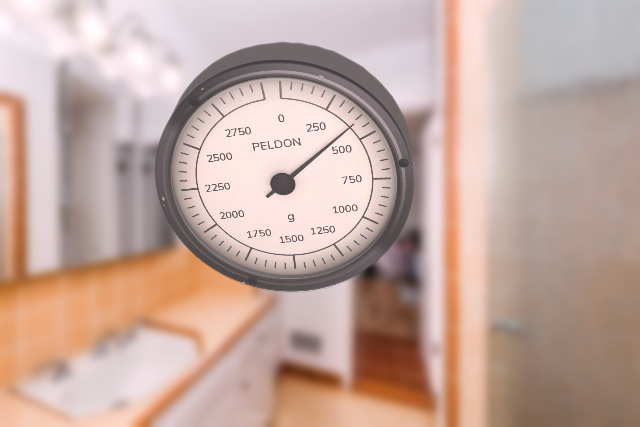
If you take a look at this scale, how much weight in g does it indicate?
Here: 400 g
